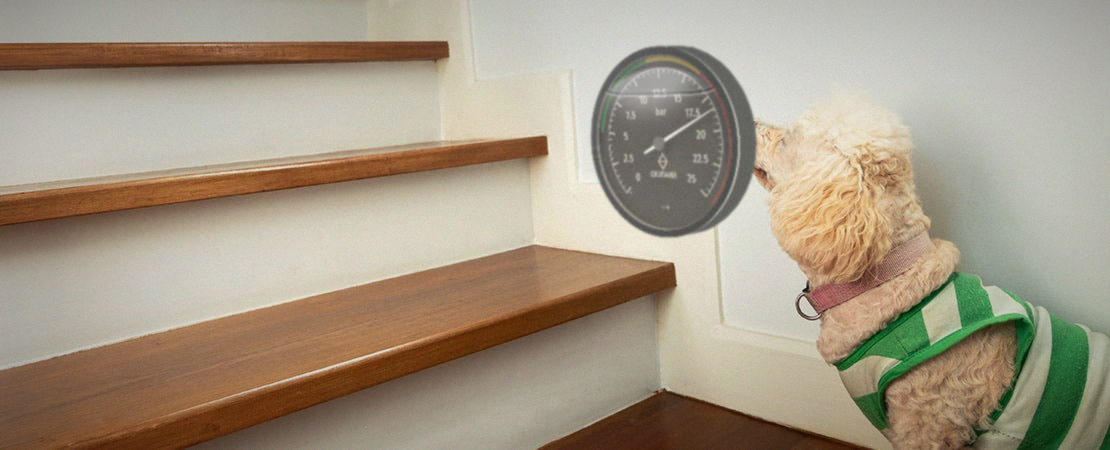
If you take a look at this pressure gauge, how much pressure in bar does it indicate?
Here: 18.5 bar
